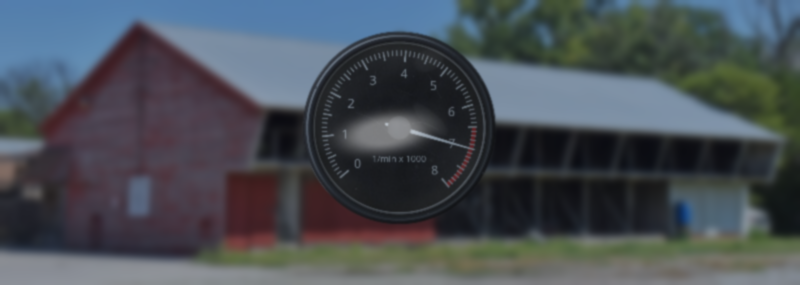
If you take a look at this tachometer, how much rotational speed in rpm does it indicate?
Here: 7000 rpm
